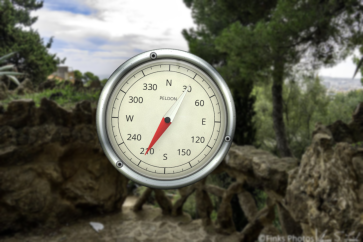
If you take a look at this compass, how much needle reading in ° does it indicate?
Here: 210 °
